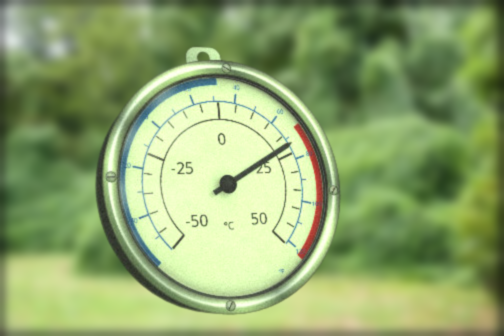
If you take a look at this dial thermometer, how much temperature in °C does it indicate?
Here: 22.5 °C
